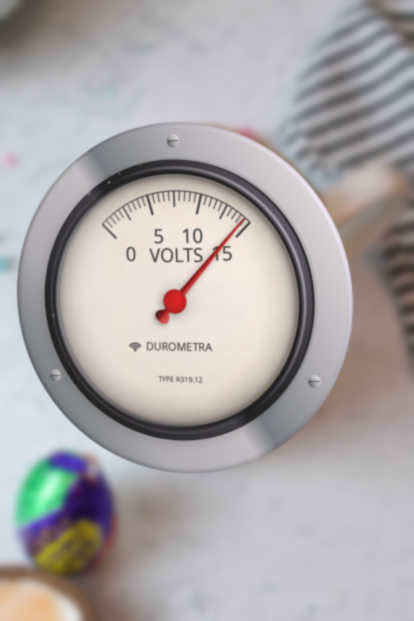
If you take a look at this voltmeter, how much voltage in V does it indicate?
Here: 14.5 V
